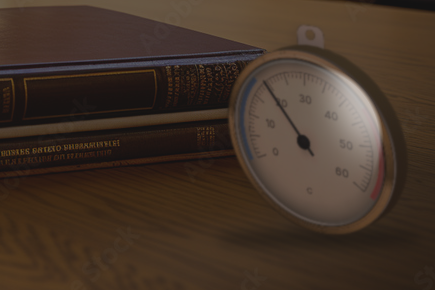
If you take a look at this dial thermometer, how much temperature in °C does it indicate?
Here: 20 °C
